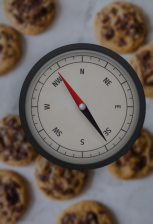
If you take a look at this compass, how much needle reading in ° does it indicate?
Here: 325 °
